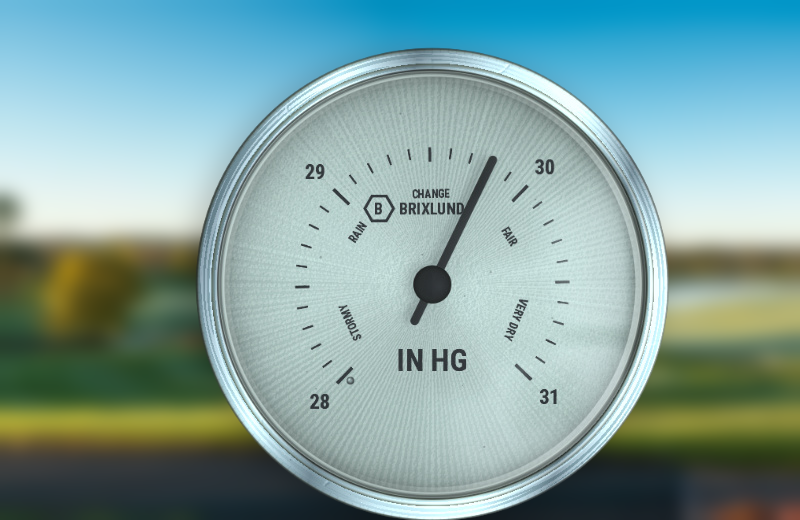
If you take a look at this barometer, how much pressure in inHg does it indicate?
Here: 29.8 inHg
